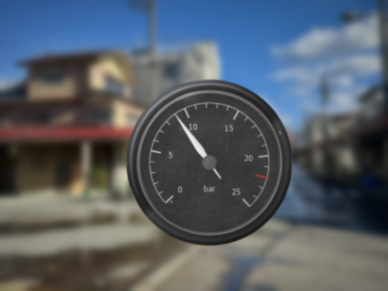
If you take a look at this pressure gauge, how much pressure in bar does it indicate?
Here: 9 bar
